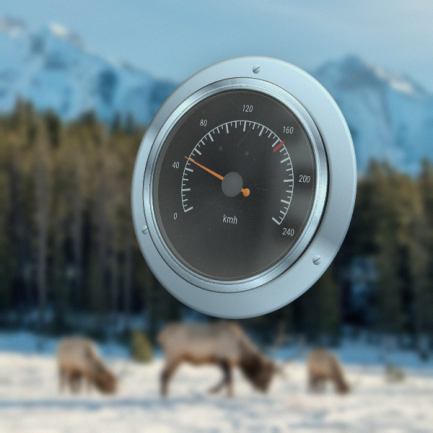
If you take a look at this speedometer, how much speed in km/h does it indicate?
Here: 50 km/h
